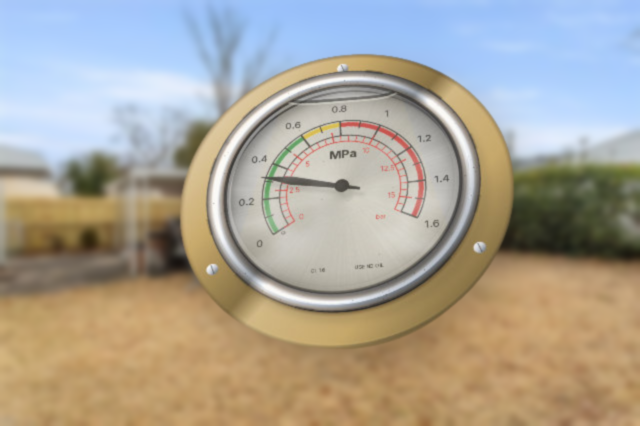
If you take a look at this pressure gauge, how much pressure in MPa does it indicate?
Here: 0.3 MPa
